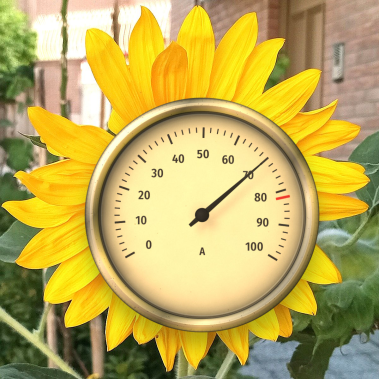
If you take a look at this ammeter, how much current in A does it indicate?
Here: 70 A
